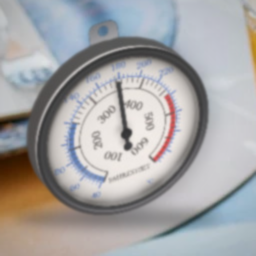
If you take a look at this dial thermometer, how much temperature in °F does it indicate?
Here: 350 °F
